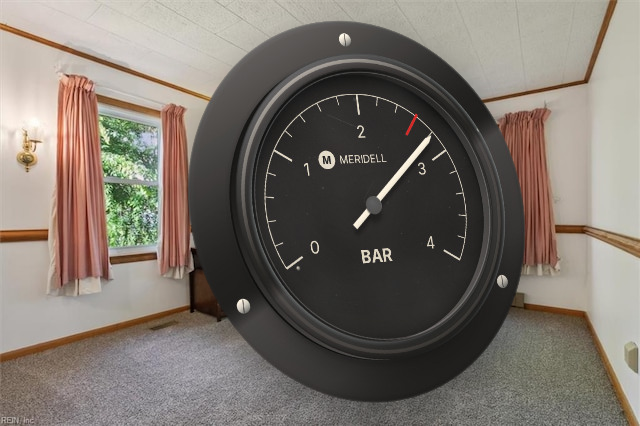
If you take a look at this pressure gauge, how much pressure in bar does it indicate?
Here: 2.8 bar
